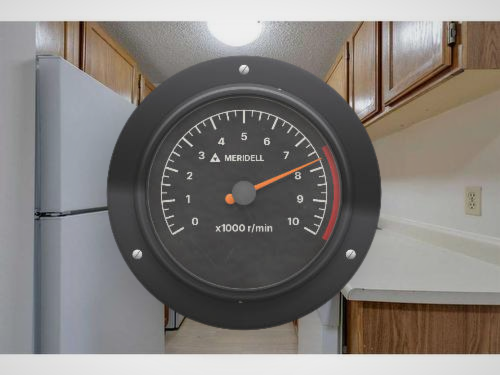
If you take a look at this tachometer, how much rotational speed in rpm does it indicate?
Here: 7750 rpm
